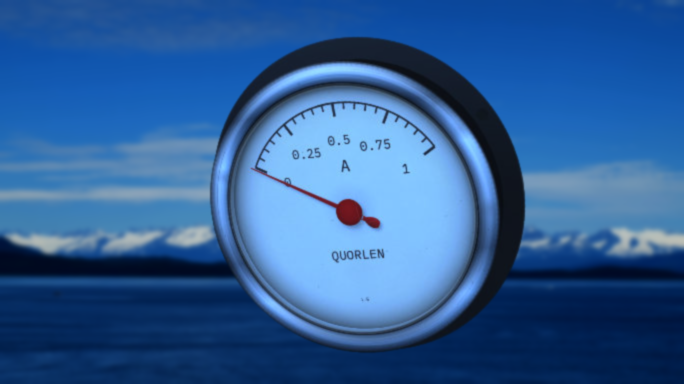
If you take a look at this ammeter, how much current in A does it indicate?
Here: 0 A
